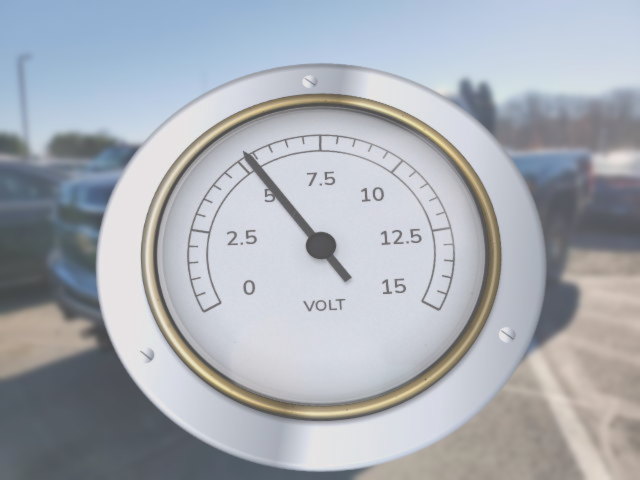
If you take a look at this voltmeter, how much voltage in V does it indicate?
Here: 5.25 V
